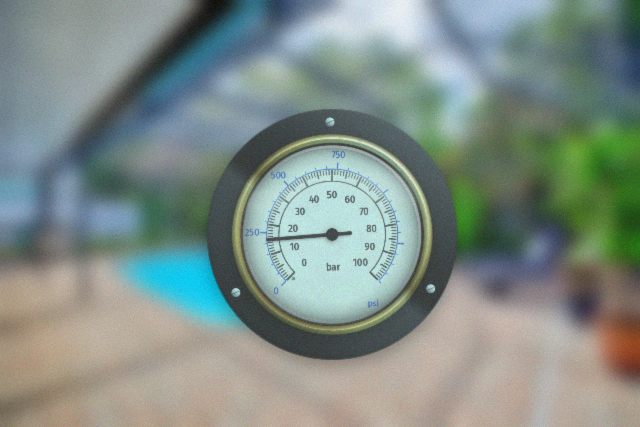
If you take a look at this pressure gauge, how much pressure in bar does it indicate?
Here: 15 bar
